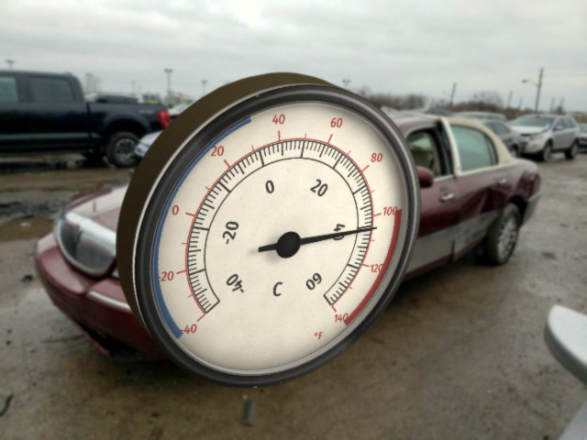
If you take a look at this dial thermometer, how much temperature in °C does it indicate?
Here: 40 °C
